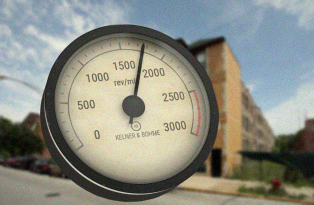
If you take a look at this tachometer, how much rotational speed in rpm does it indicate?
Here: 1750 rpm
